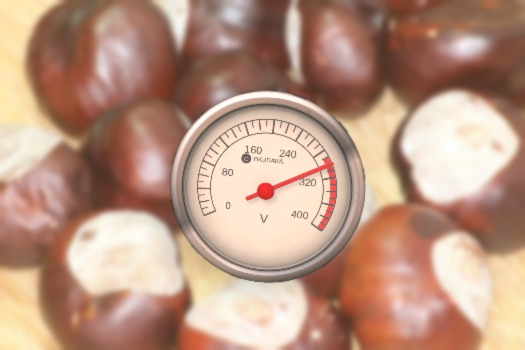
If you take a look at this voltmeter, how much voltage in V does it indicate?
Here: 300 V
